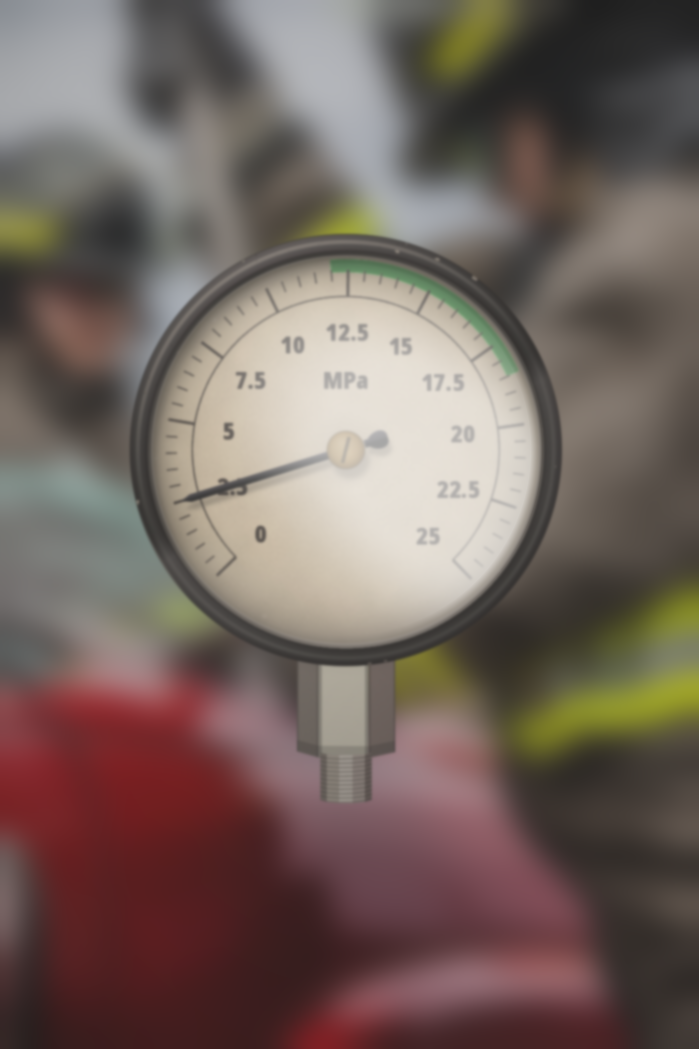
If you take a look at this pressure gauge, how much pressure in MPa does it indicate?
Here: 2.5 MPa
